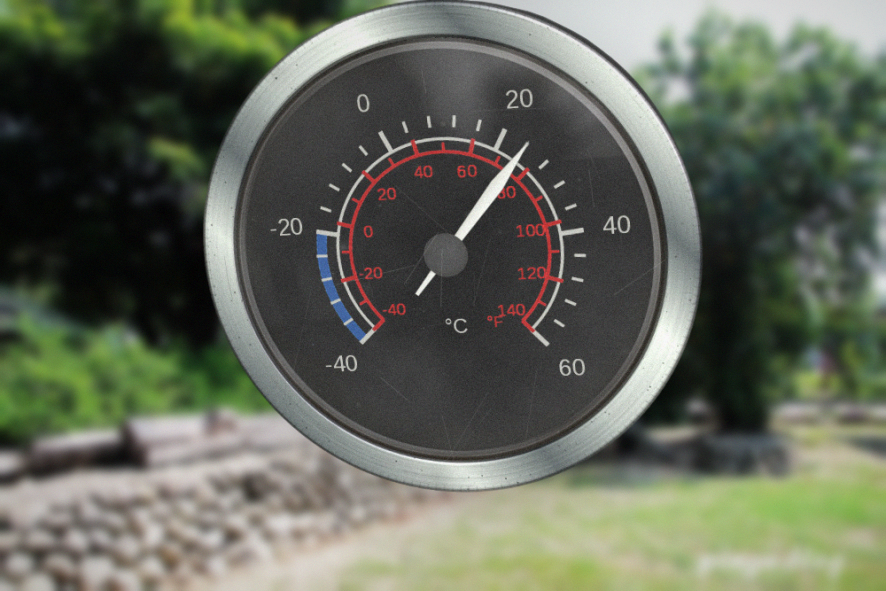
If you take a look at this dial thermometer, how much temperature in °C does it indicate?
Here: 24 °C
